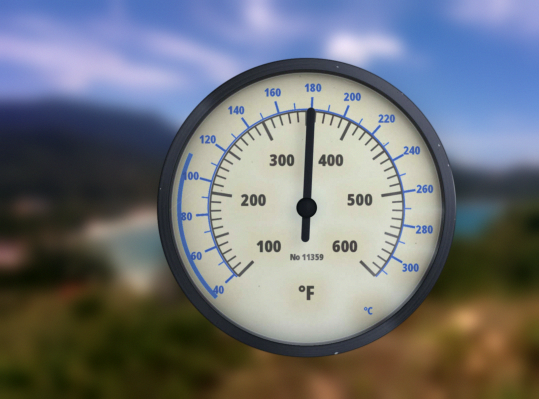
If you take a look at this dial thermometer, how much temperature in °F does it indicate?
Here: 355 °F
